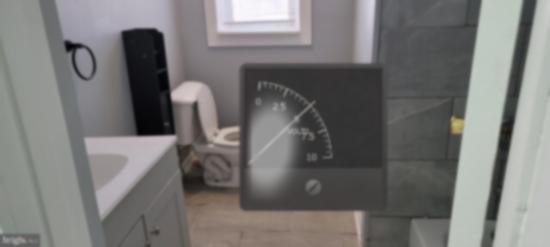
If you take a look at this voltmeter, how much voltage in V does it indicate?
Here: 5 V
